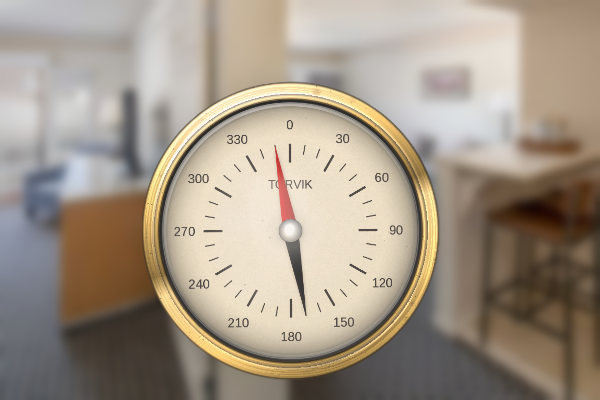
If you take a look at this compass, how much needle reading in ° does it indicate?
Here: 350 °
